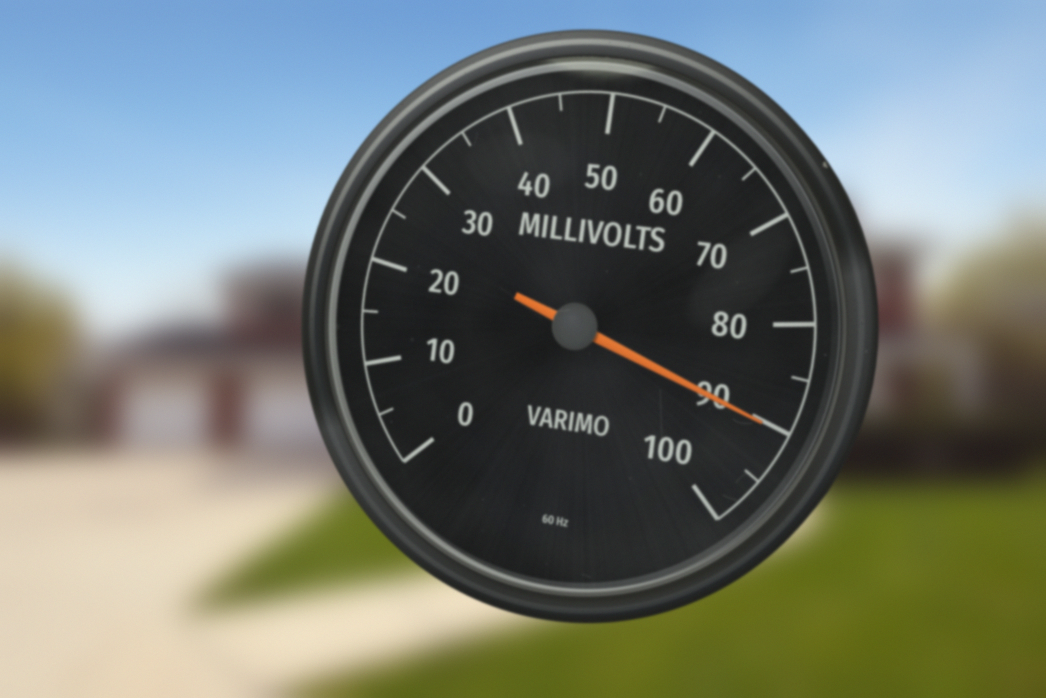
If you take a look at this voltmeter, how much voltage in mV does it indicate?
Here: 90 mV
